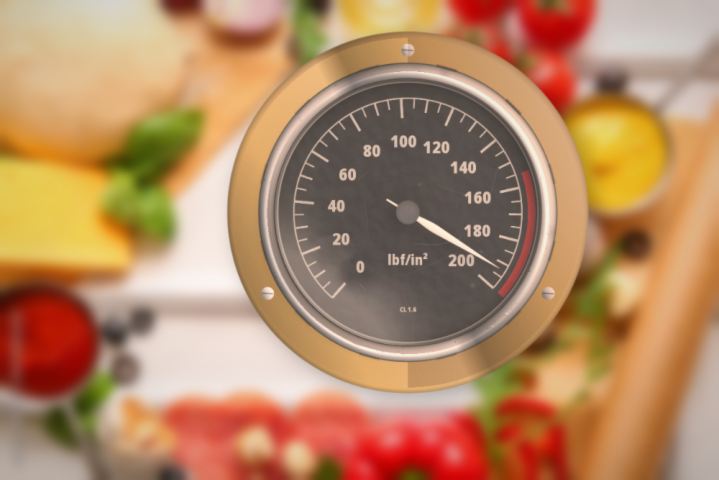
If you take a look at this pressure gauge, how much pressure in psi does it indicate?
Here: 192.5 psi
